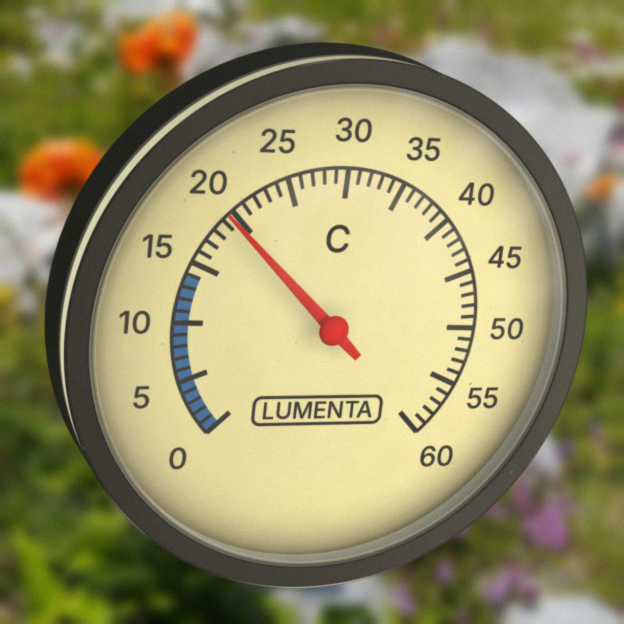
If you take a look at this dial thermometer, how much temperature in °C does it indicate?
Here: 19.5 °C
